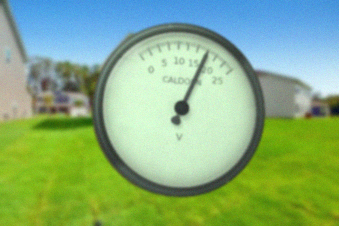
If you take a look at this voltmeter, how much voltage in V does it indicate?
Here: 17.5 V
